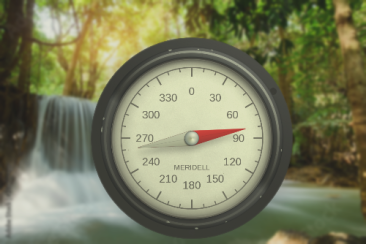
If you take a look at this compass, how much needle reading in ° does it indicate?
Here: 80 °
